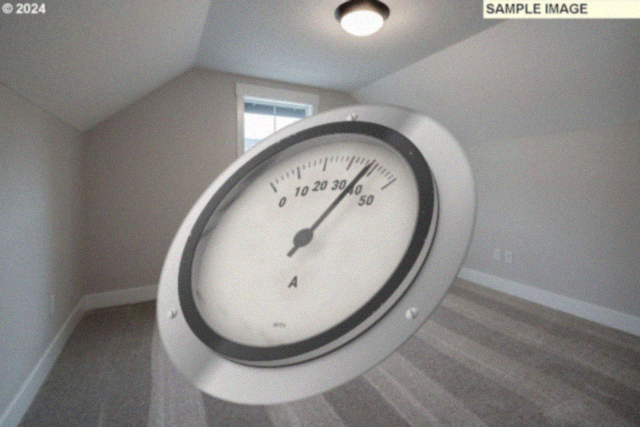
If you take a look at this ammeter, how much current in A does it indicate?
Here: 40 A
